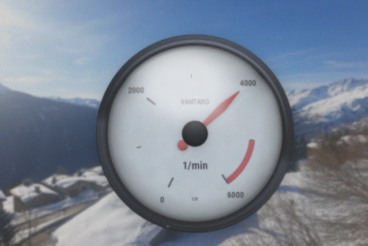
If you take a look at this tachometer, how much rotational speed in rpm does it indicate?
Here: 4000 rpm
